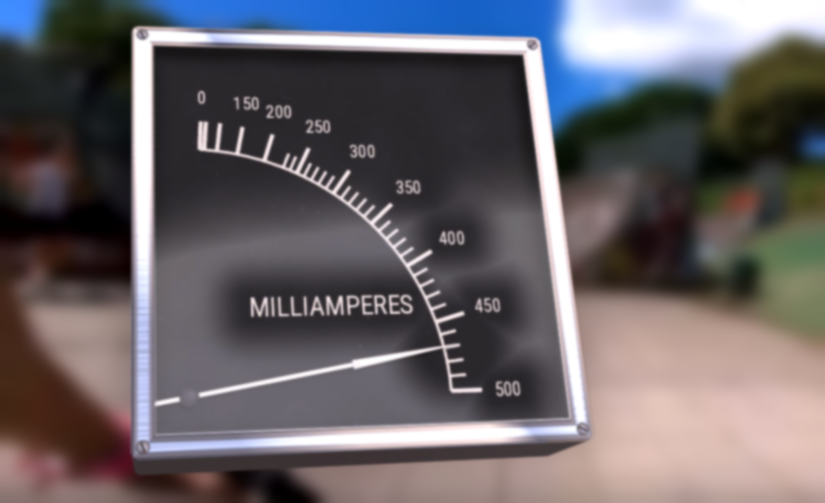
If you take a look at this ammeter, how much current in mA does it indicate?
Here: 470 mA
